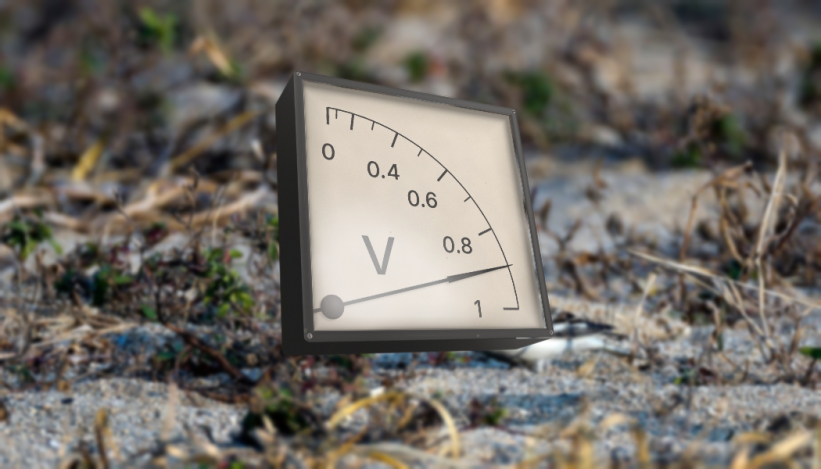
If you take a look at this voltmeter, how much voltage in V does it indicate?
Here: 0.9 V
